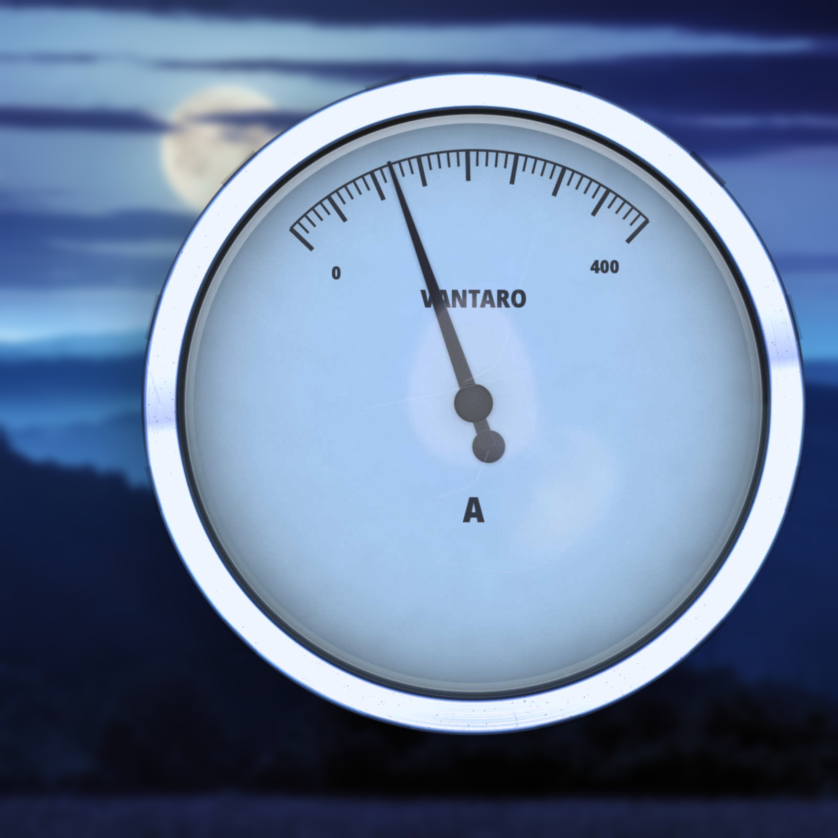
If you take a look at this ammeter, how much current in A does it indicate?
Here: 120 A
